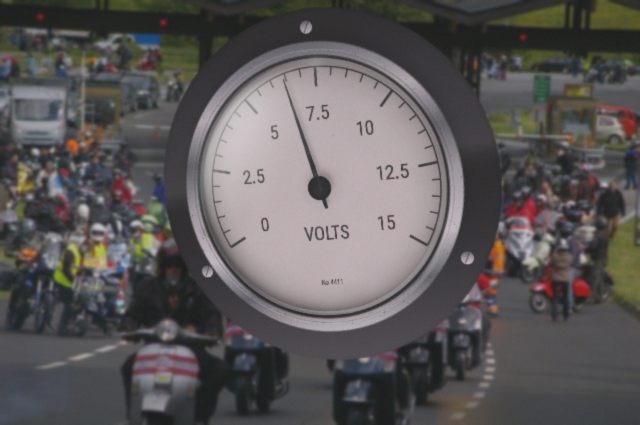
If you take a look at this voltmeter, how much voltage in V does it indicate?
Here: 6.5 V
